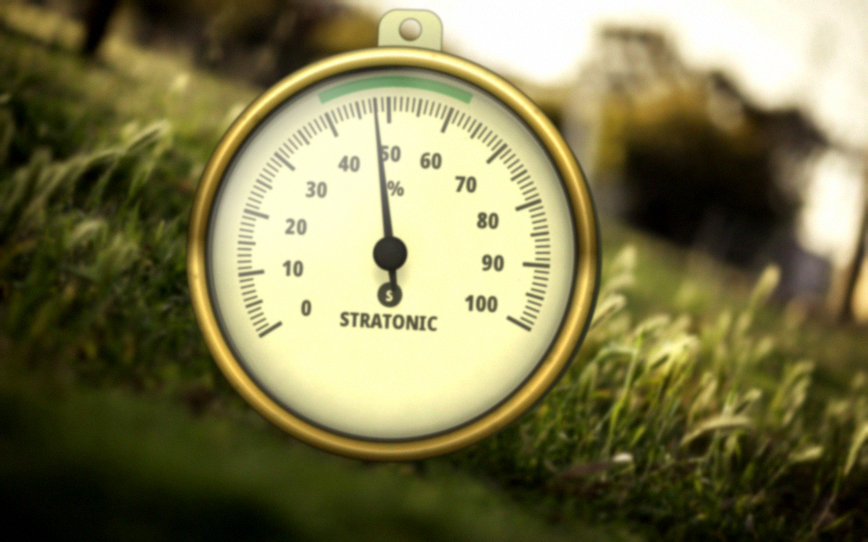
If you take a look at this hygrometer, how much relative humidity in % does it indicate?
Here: 48 %
